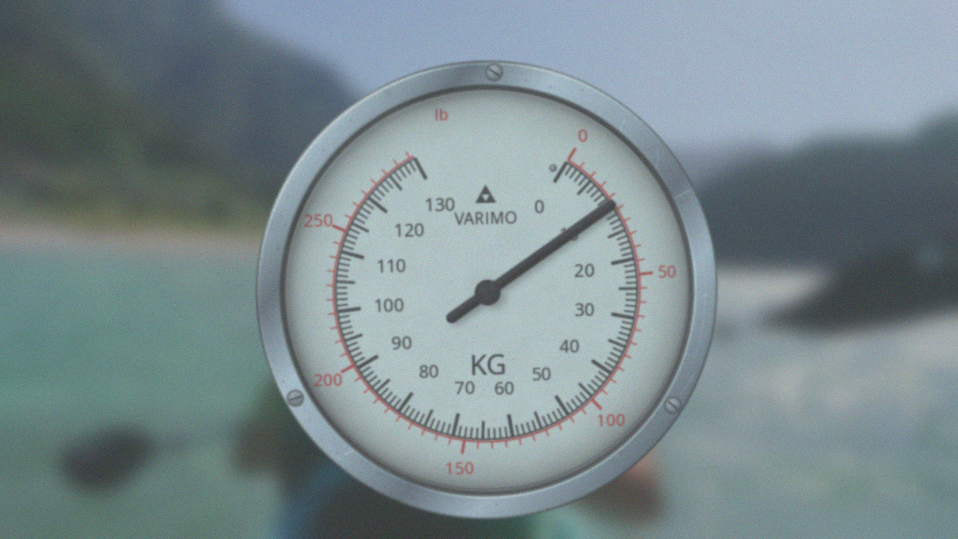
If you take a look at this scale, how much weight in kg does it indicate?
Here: 10 kg
